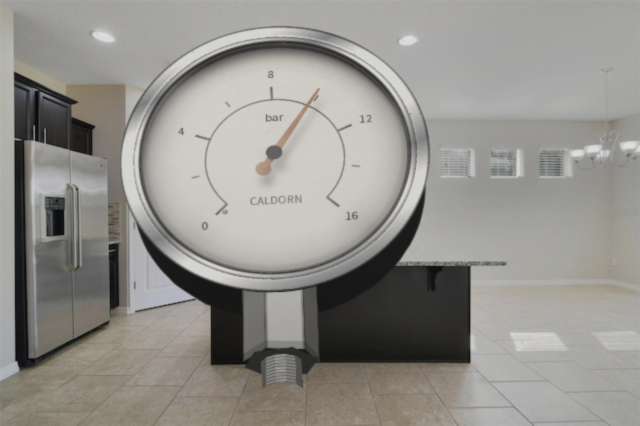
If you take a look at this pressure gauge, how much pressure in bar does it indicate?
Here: 10 bar
